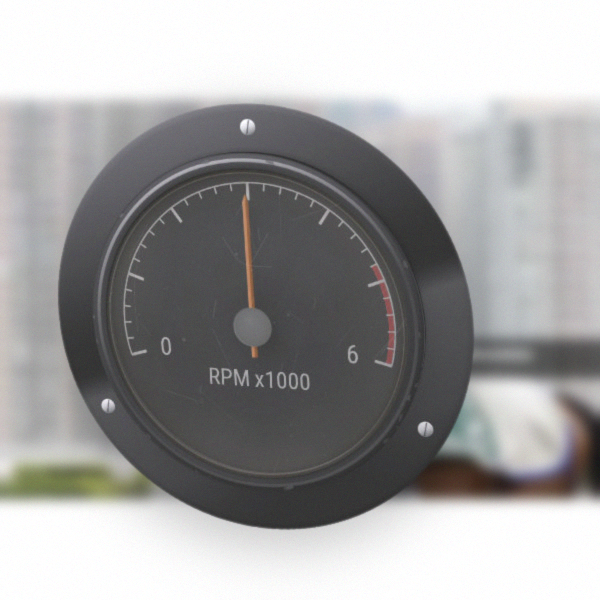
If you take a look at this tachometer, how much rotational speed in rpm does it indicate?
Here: 3000 rpm
